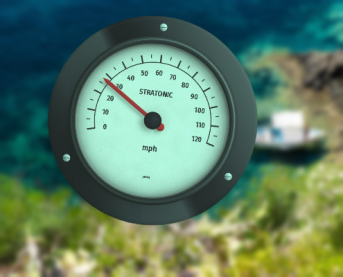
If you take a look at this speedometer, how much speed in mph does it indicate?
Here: 27.5 mph
